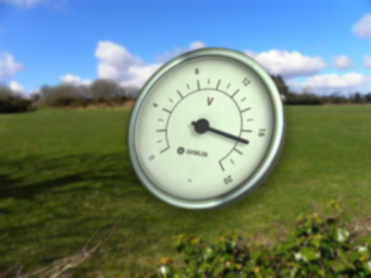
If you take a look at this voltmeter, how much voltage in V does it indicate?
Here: 17 V
